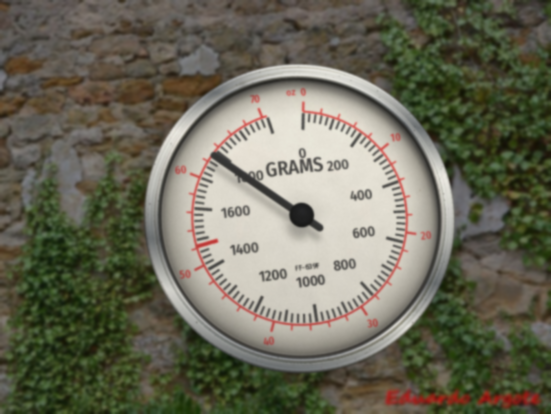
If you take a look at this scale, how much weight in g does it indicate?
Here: 1780 g
